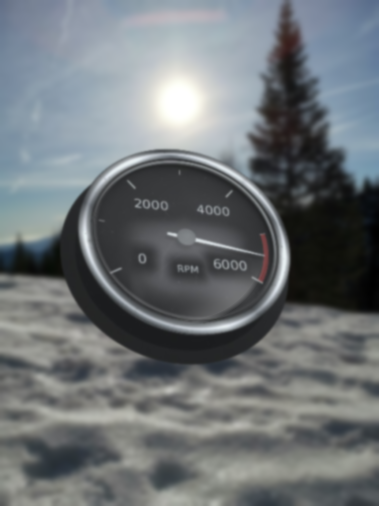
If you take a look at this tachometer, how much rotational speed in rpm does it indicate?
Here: 5500 rpm
